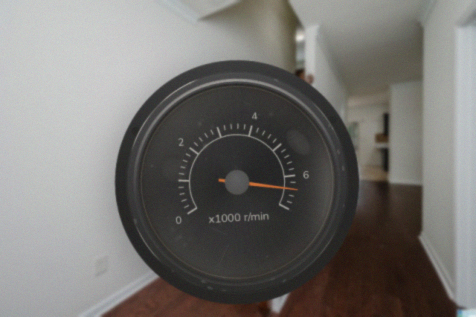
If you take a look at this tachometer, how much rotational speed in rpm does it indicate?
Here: 6400 rpm
